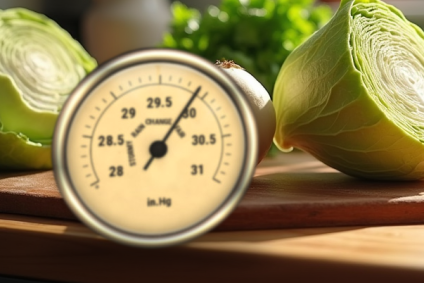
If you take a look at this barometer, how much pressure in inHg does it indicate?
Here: 29.9 inHg
